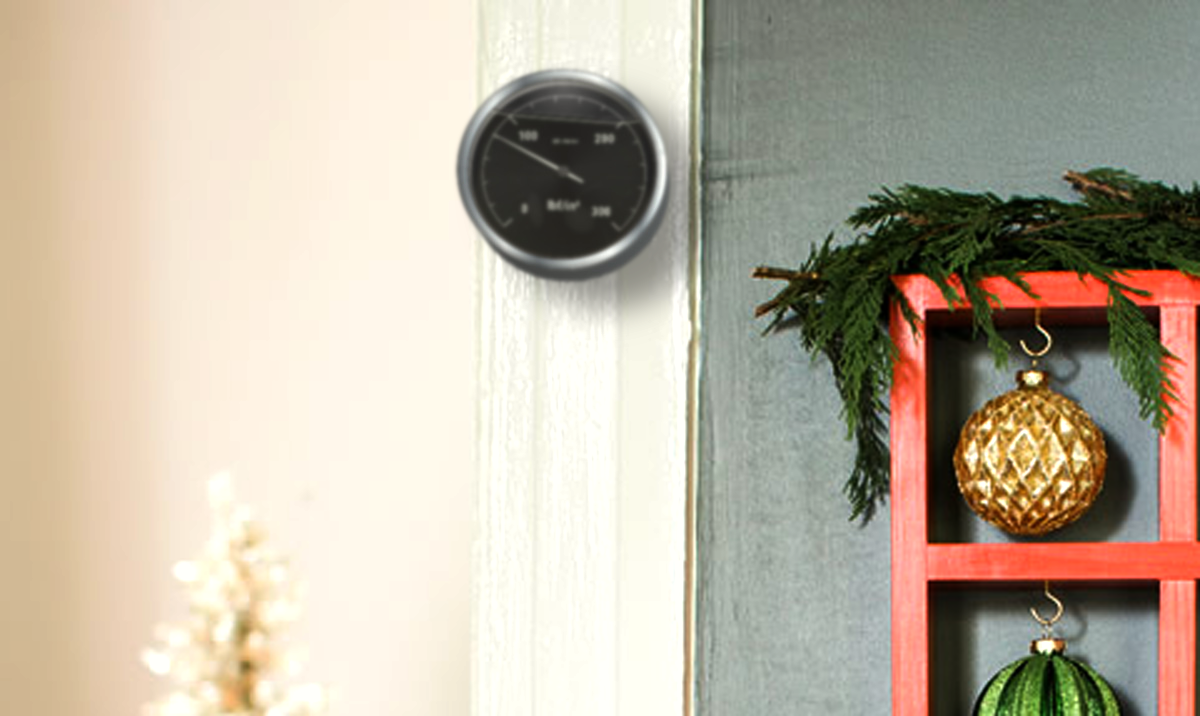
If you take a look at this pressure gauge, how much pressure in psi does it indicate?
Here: 80 psi
